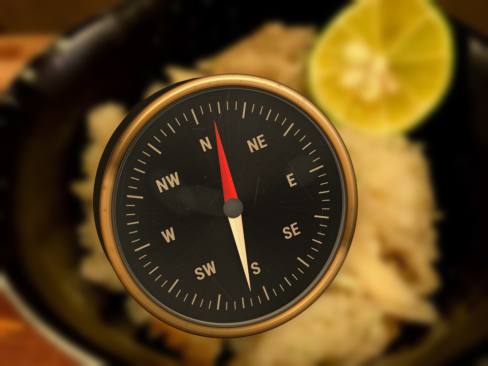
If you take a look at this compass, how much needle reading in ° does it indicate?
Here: 10 °
